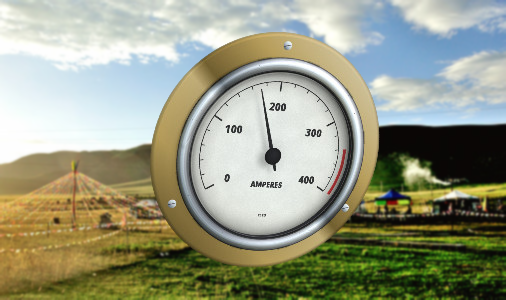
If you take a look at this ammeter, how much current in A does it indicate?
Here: 170 A
